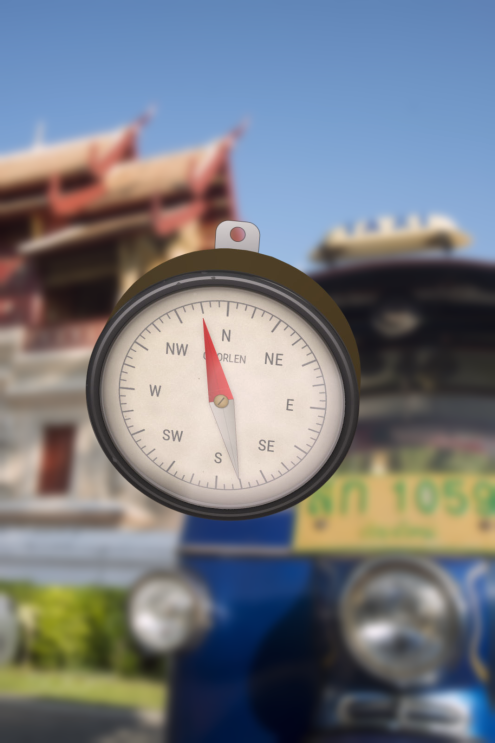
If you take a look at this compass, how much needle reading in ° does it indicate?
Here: 345 °
